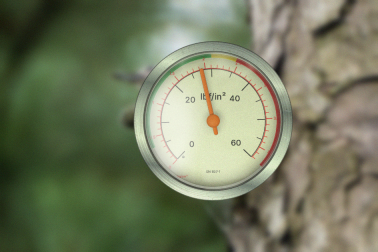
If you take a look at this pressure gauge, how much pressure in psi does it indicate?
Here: 27.5 psi
